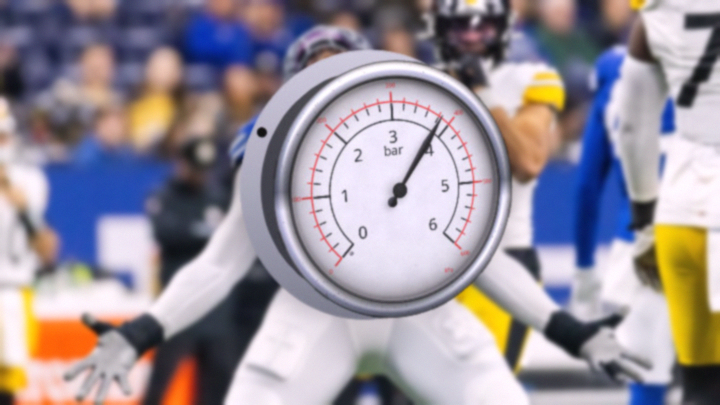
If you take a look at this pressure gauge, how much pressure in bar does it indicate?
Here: 3.8 bar
